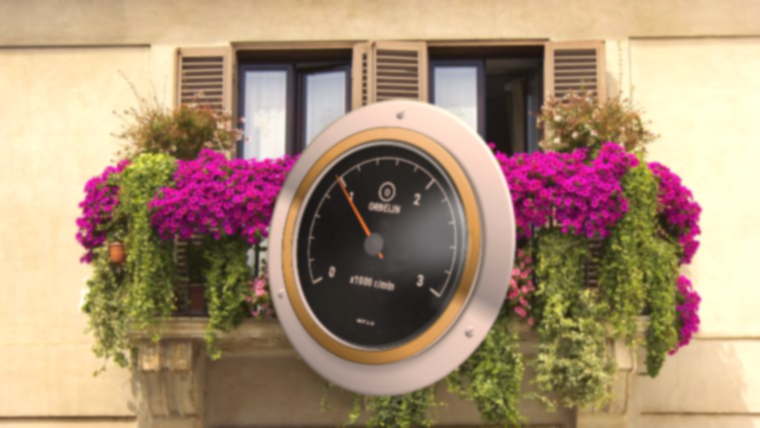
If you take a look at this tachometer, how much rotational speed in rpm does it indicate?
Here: 1000 rpm
